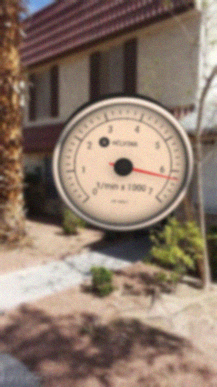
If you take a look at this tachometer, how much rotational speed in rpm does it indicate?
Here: 6200 rpm
